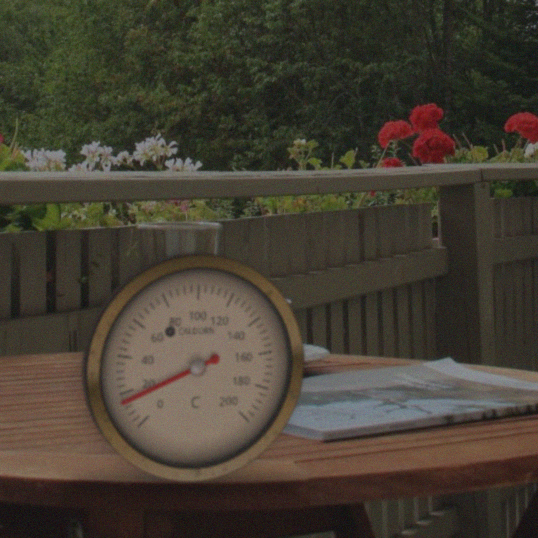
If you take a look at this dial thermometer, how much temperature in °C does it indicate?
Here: 16 °C
